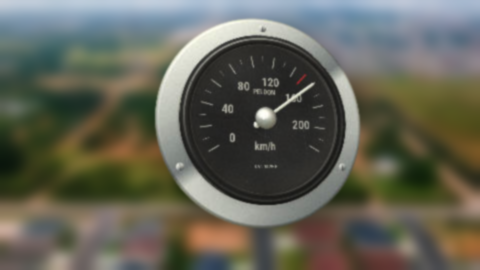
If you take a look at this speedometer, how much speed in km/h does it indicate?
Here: 160 km/h
